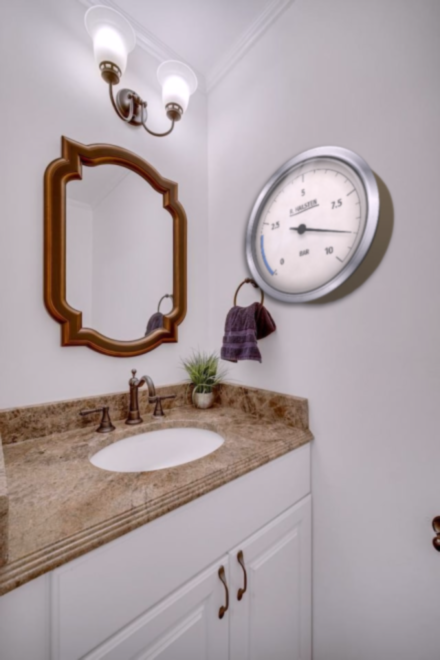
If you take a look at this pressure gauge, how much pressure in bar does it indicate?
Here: 9 bar
